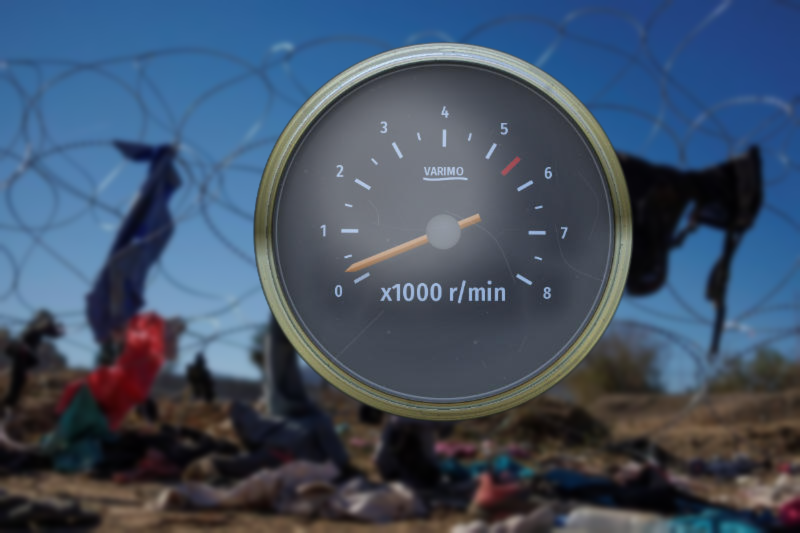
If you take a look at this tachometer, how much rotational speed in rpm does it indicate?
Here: 250 rpm
